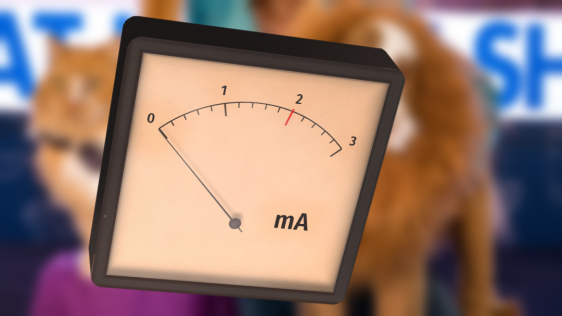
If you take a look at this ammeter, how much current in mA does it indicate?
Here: 0 mA
